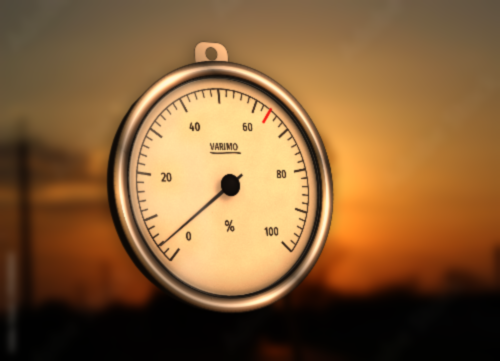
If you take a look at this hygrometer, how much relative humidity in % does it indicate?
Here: 4 %
